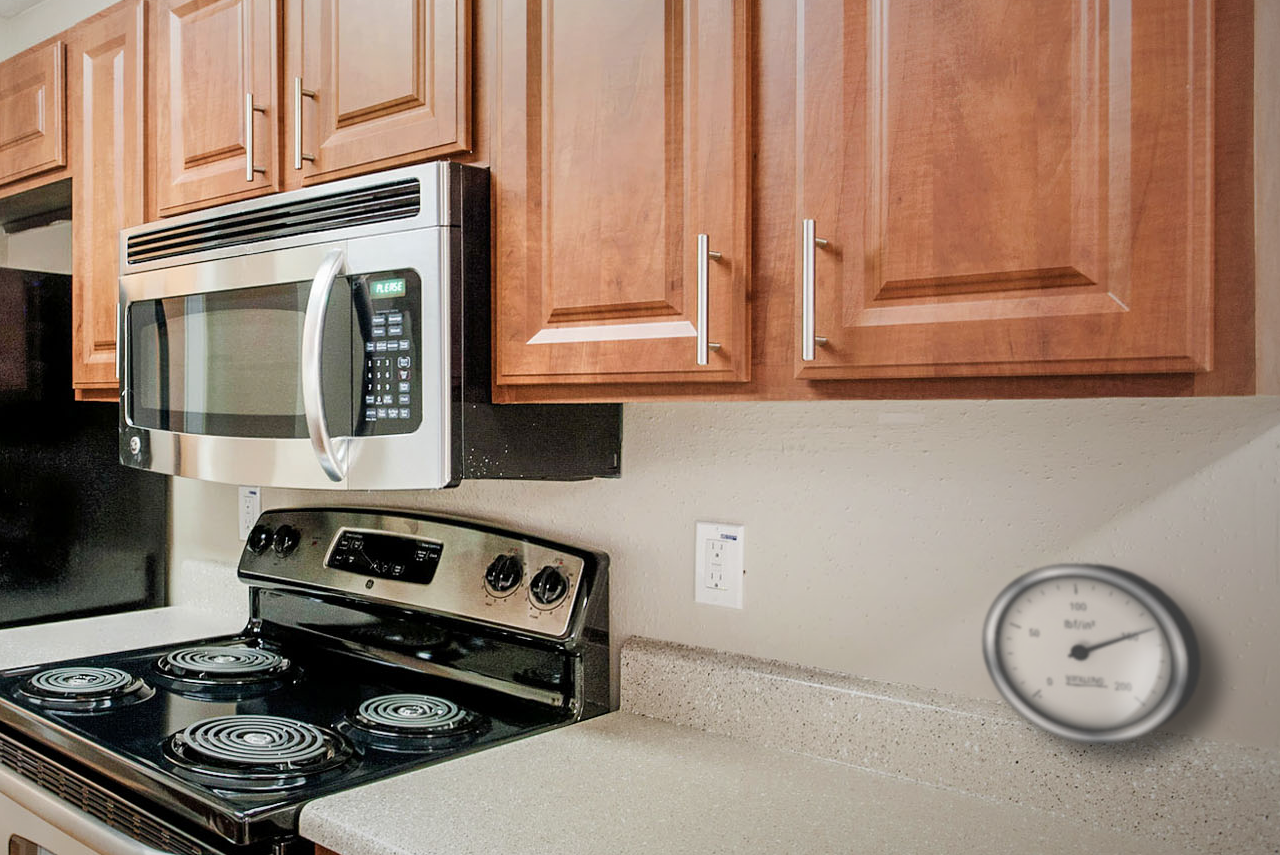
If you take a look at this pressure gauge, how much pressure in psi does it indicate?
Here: 150 psi
